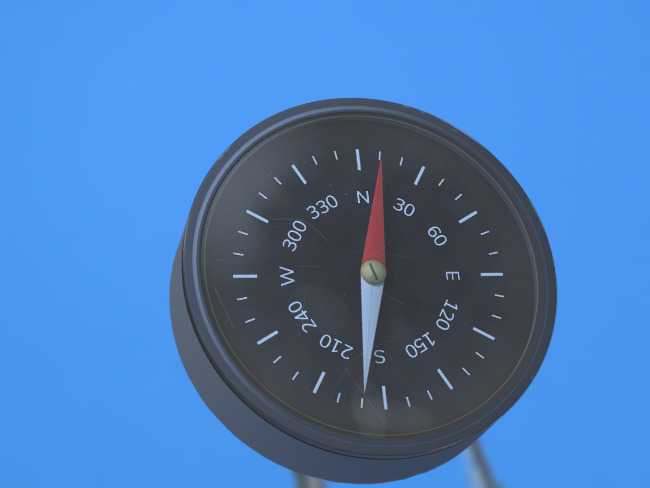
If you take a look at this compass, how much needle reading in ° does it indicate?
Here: 10 °
